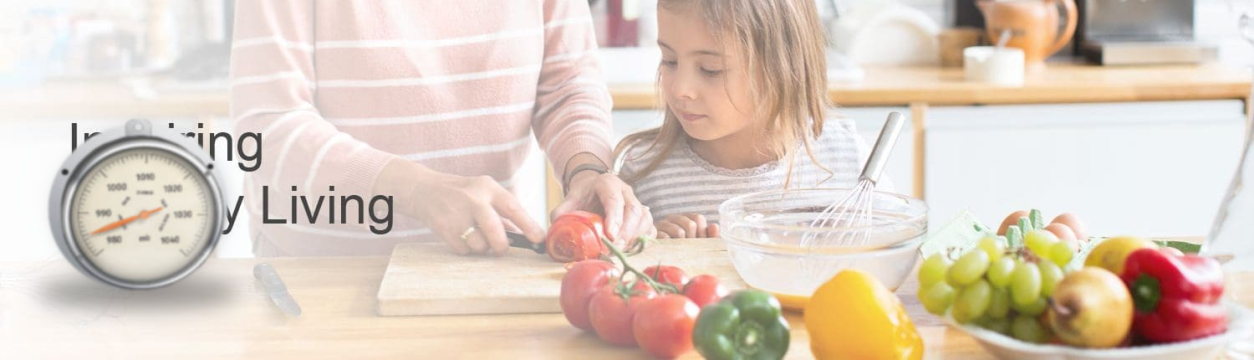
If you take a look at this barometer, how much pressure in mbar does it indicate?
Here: 985 mbar
